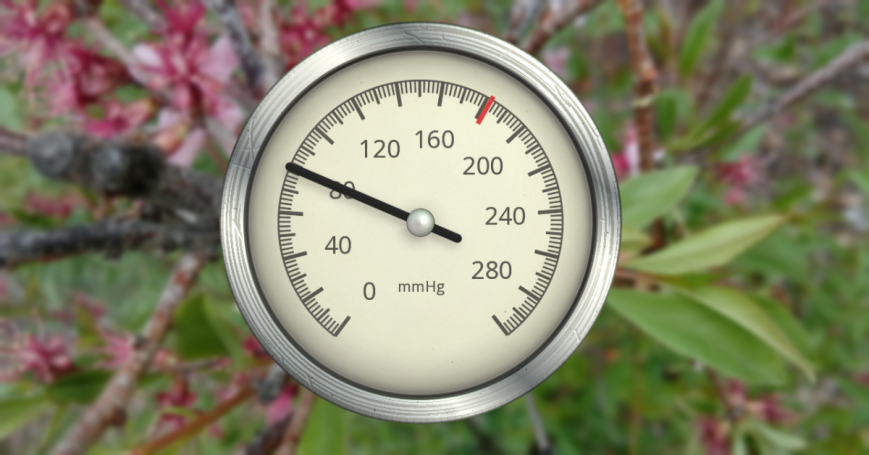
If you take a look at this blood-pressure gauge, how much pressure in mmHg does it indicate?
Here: 80 mmHg
